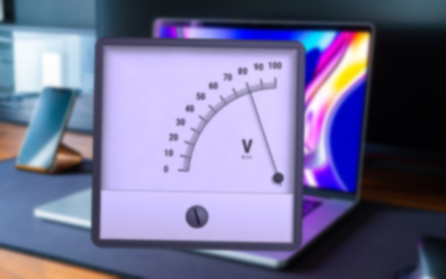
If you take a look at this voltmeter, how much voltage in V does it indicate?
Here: 80 V
